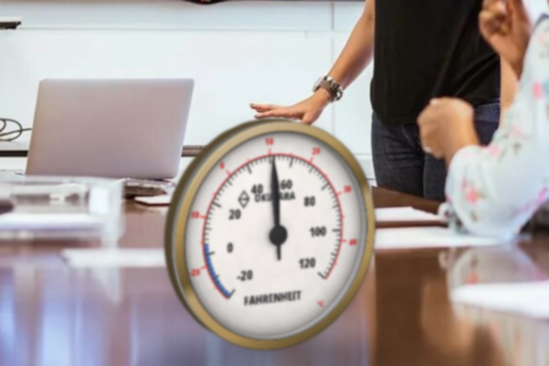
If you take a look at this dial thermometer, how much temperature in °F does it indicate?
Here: 50 °F
